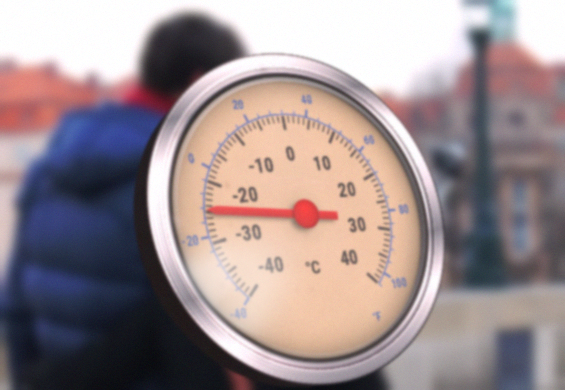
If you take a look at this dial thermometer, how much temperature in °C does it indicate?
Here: -25 °C
